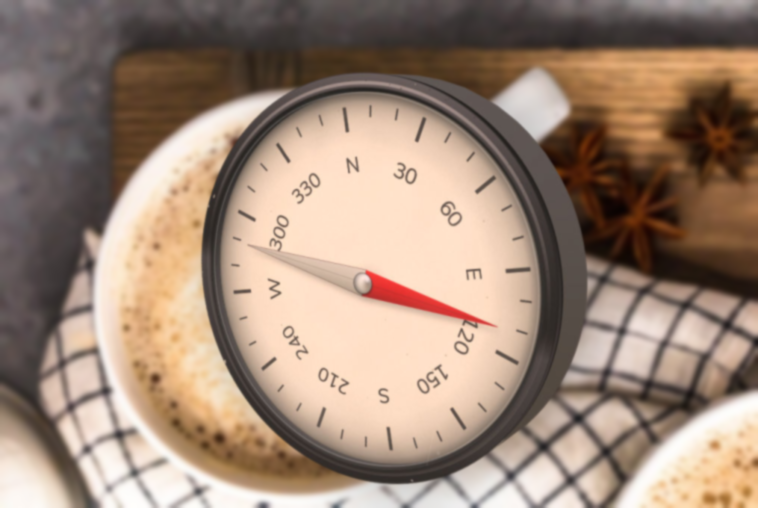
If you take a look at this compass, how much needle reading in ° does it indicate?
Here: 110 °
